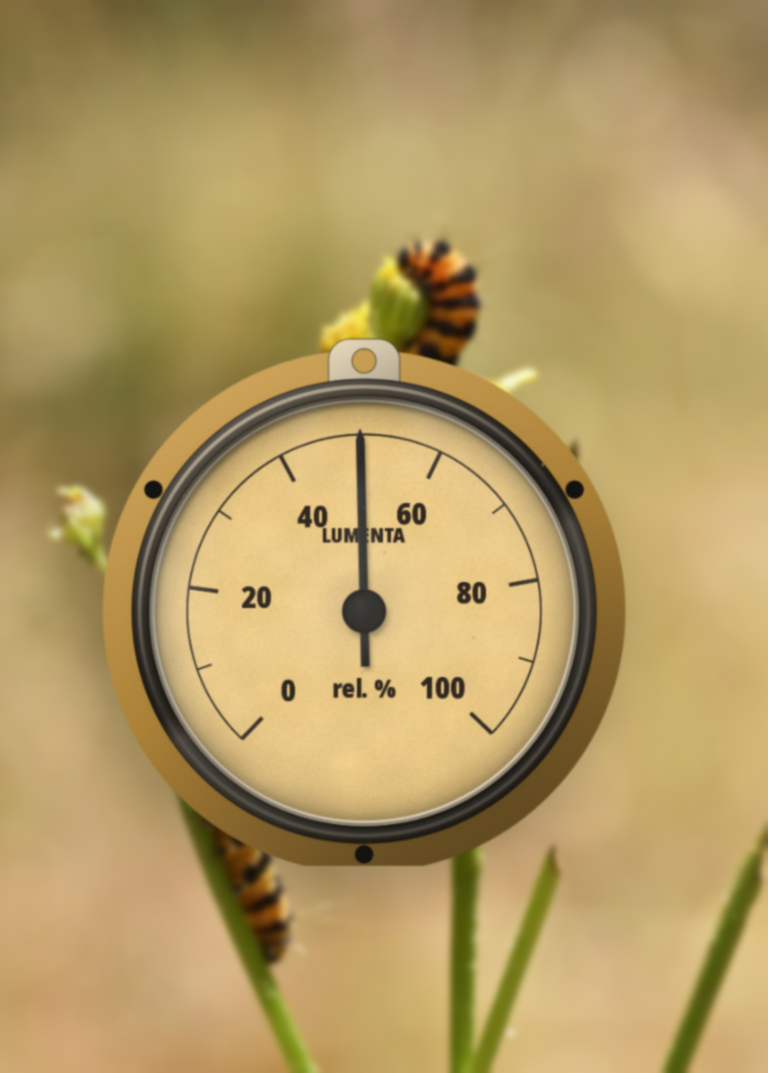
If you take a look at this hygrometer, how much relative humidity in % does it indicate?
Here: 50 %
